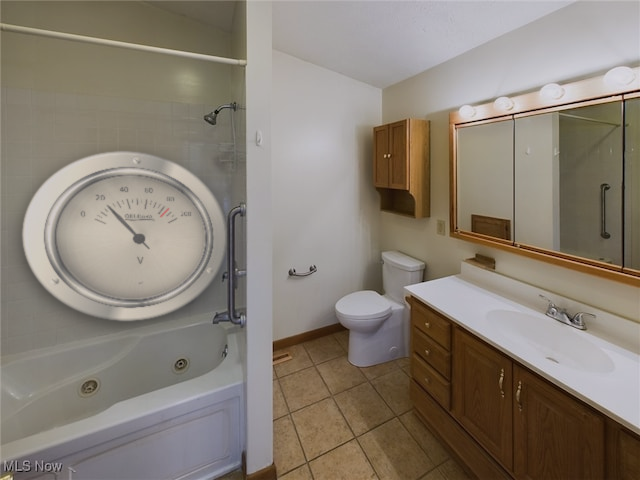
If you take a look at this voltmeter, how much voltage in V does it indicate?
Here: 20 V
